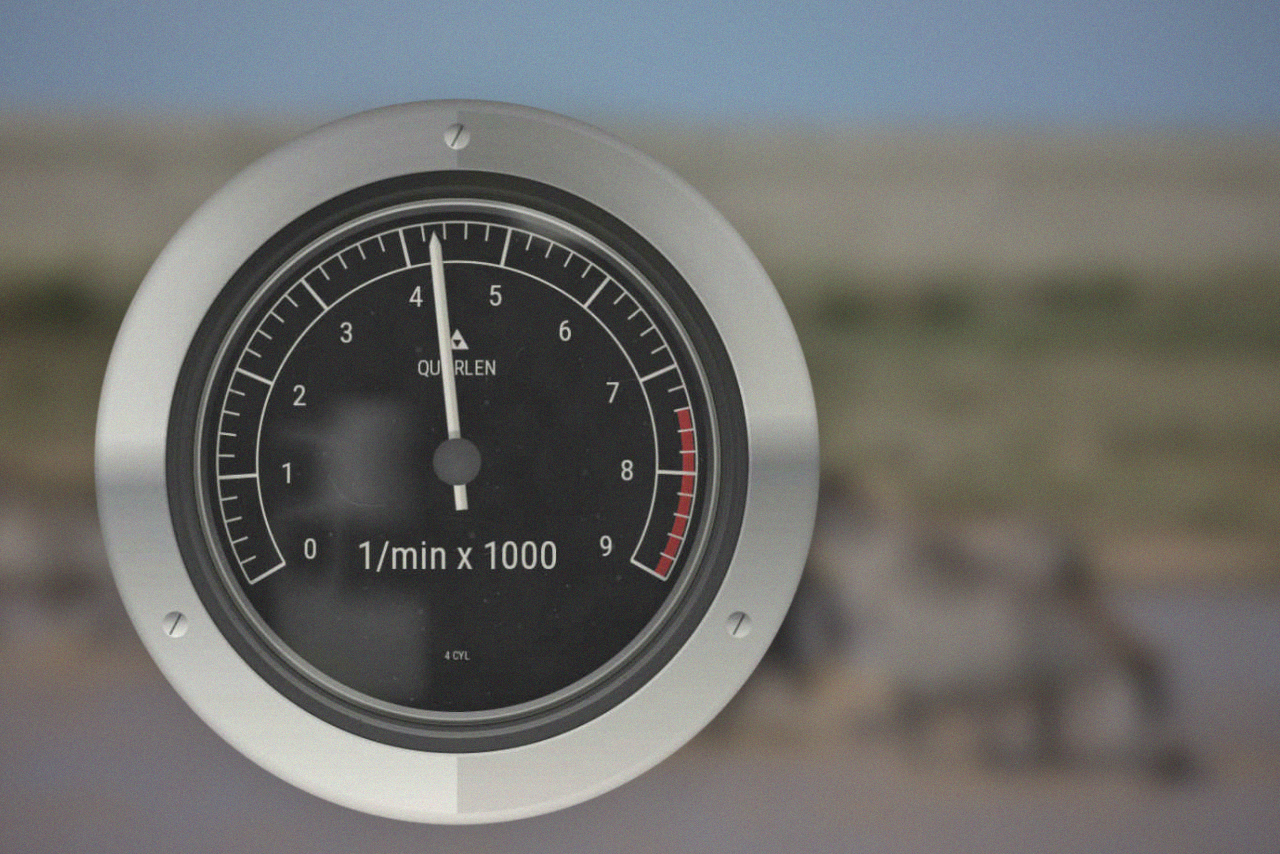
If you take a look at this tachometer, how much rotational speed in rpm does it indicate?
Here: 4300 rpm
